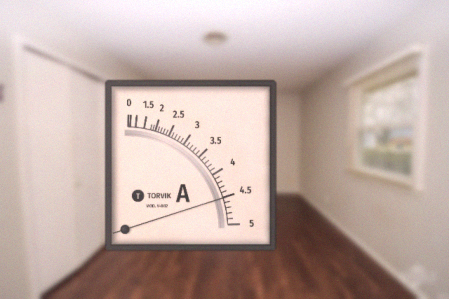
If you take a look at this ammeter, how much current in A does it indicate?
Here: 4.5 A
